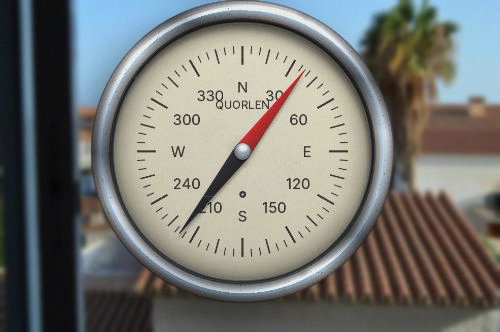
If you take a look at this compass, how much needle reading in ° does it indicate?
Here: 37.5 °
